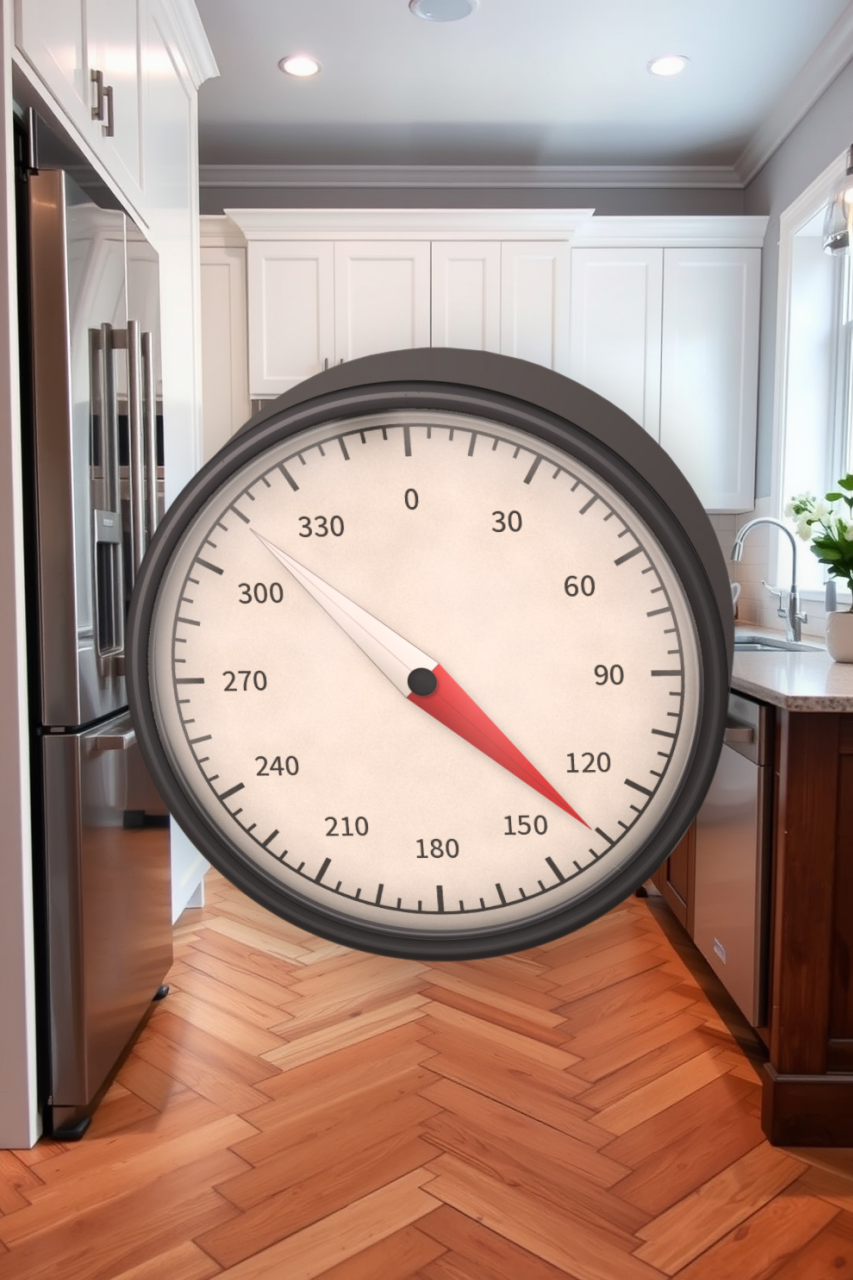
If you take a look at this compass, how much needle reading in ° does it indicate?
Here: 135 °
